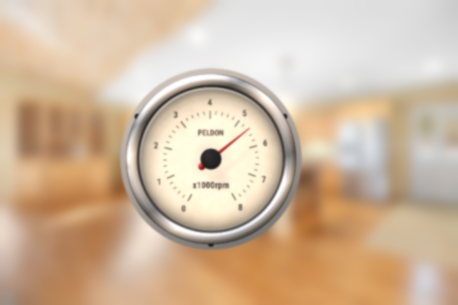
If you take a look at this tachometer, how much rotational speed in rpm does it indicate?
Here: 5400 rpm
